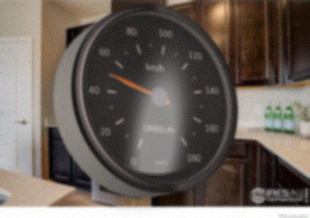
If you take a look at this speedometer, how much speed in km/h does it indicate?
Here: 50 km/h
